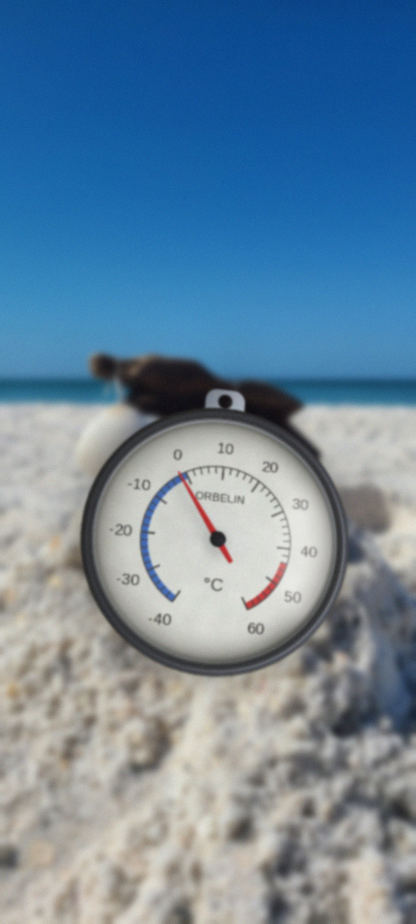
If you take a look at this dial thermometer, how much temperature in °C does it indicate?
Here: -2 °C
